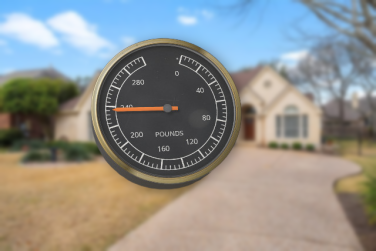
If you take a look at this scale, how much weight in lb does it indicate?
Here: 236 lb
